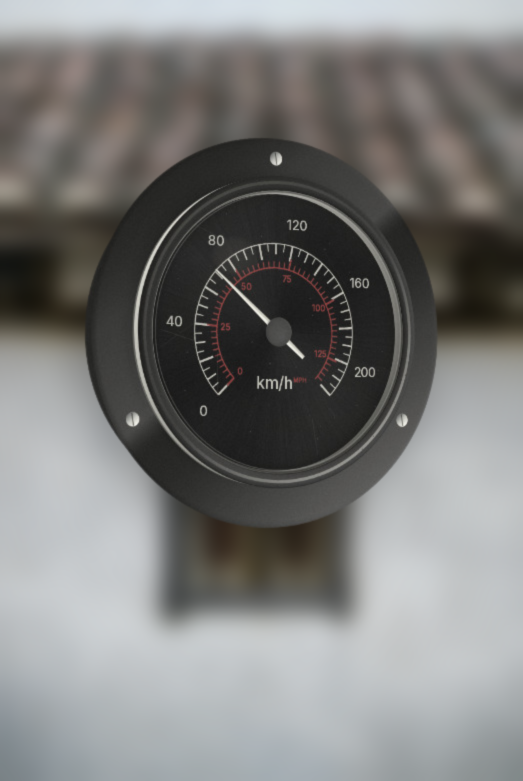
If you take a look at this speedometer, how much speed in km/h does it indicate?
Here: 70 km/h
